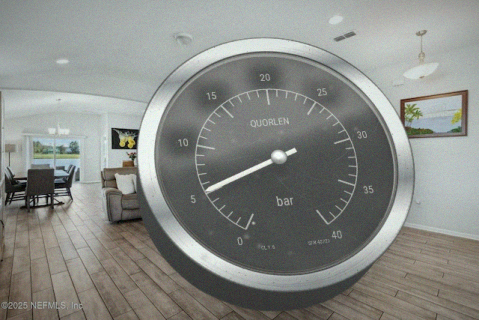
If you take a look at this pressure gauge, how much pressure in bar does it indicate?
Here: 5 bar
